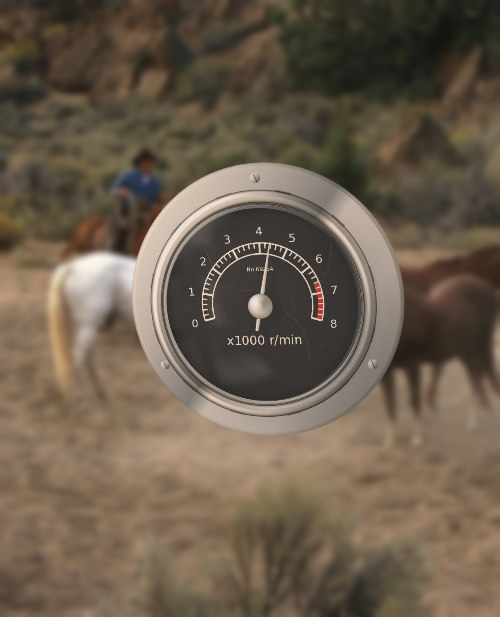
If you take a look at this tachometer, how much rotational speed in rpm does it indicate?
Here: 4400 rpm
